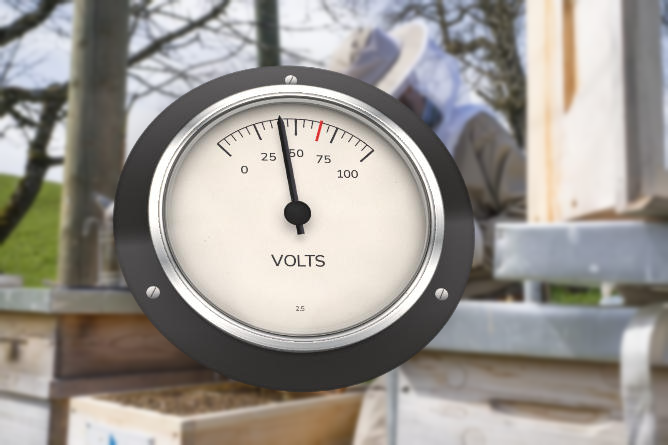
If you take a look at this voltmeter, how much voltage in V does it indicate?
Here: 40 V
